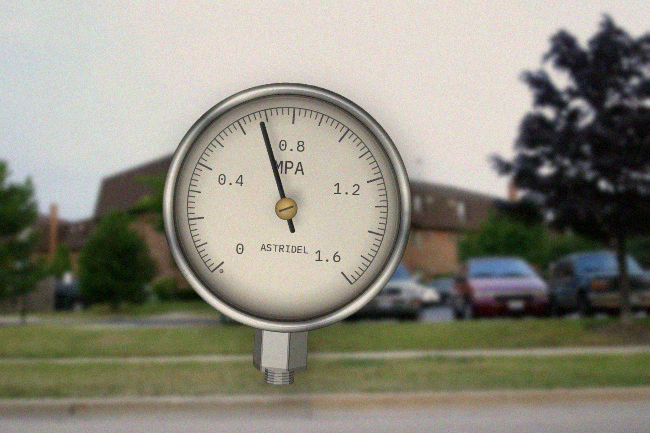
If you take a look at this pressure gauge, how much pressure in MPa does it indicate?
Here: 0.68 MPa
